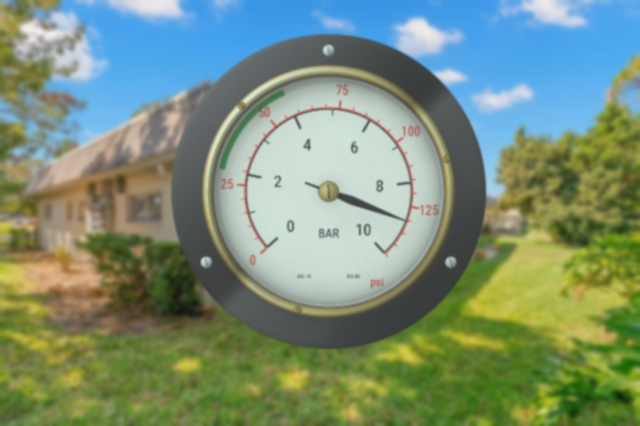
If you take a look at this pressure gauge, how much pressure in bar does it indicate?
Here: 9 bar
